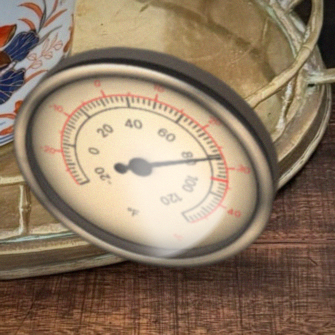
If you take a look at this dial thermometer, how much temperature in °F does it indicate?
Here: 80 °F
